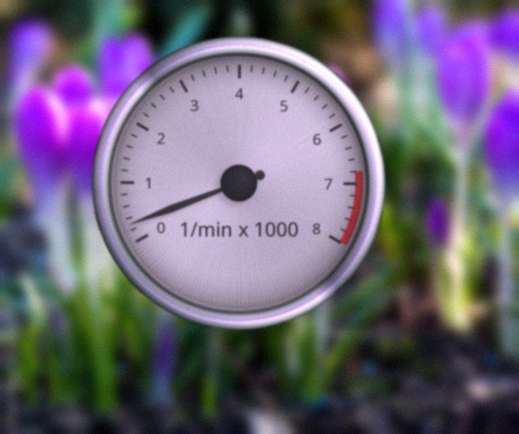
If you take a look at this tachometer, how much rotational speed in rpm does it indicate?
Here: 300 rpm
